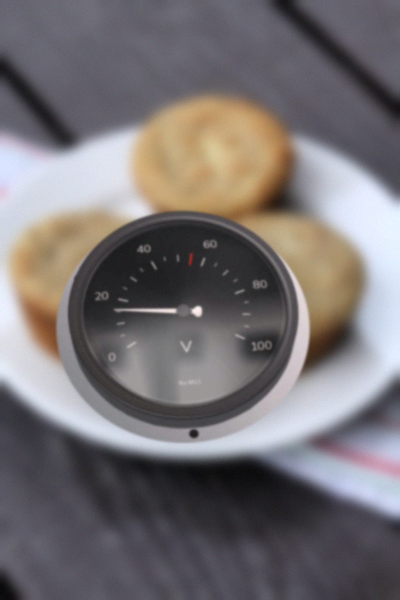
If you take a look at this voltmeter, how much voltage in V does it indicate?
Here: 15 V
